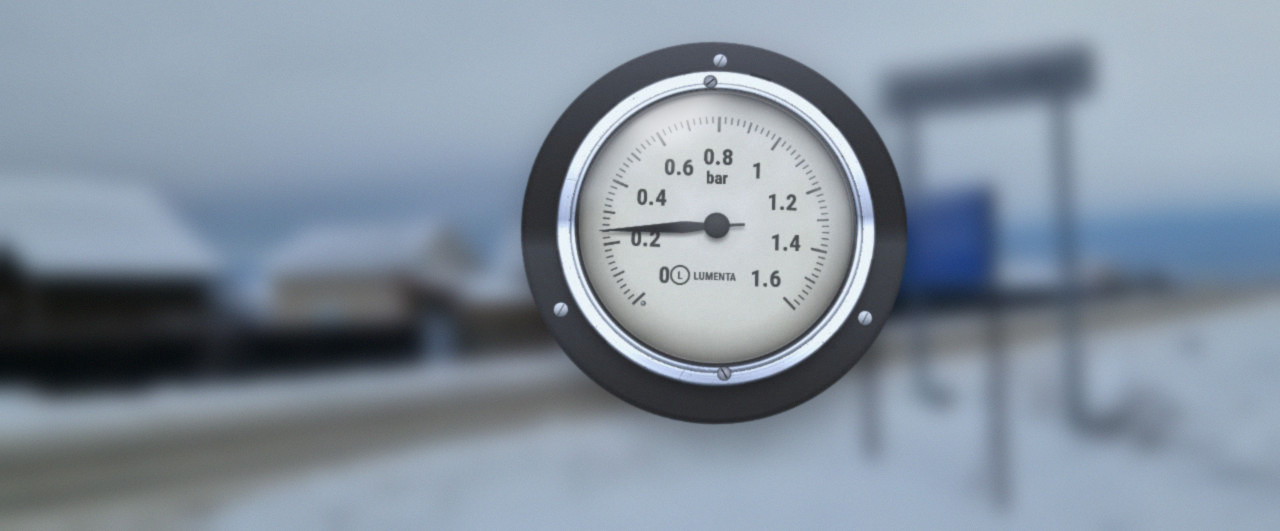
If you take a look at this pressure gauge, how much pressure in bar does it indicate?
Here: 0.24 bar
